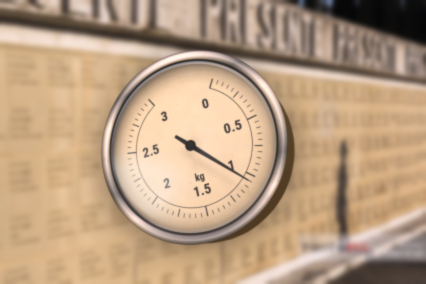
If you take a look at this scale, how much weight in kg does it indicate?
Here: 1.05 kg
